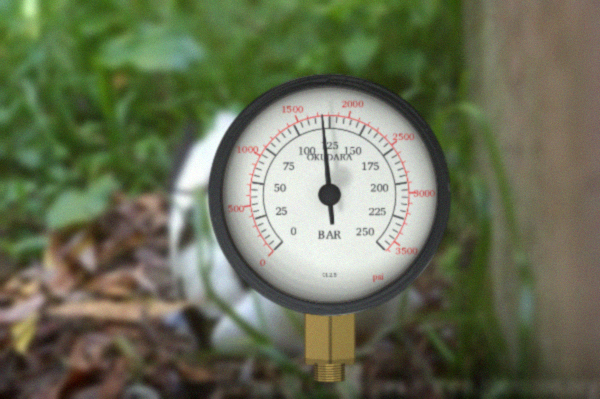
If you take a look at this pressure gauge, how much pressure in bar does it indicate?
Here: 120 bar
